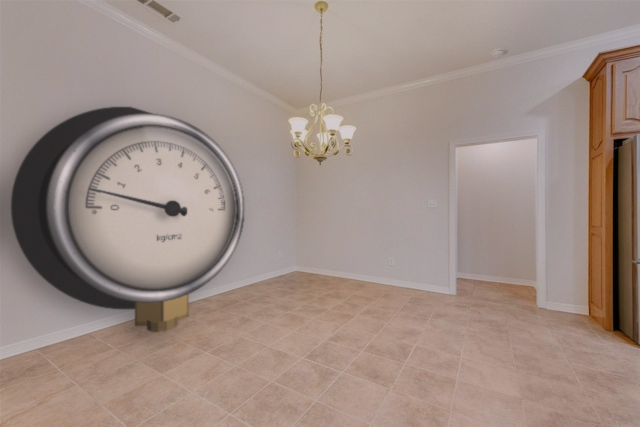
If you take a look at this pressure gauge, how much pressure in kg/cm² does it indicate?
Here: 0.5 kg/cm²
